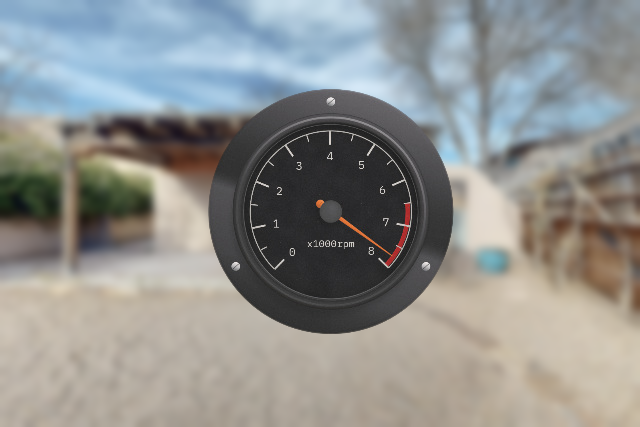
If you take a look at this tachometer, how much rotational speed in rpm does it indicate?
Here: 7750 rpm
